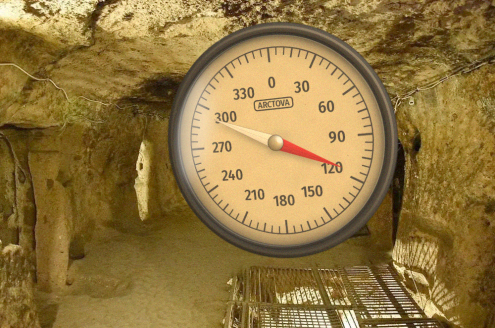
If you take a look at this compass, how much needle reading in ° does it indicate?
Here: 115 °
